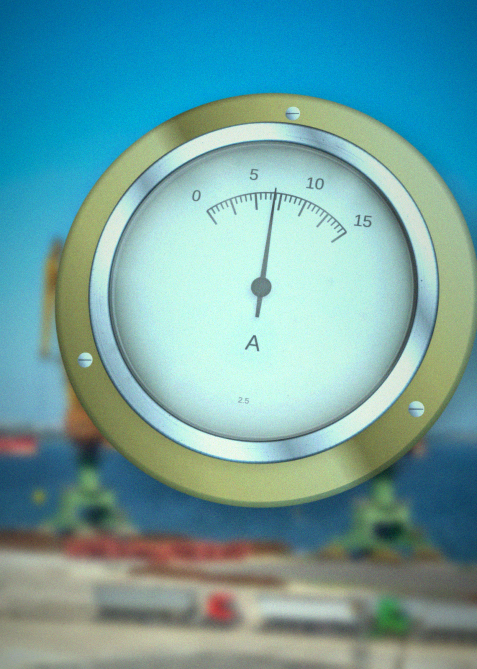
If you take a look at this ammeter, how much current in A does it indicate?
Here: 7 A
